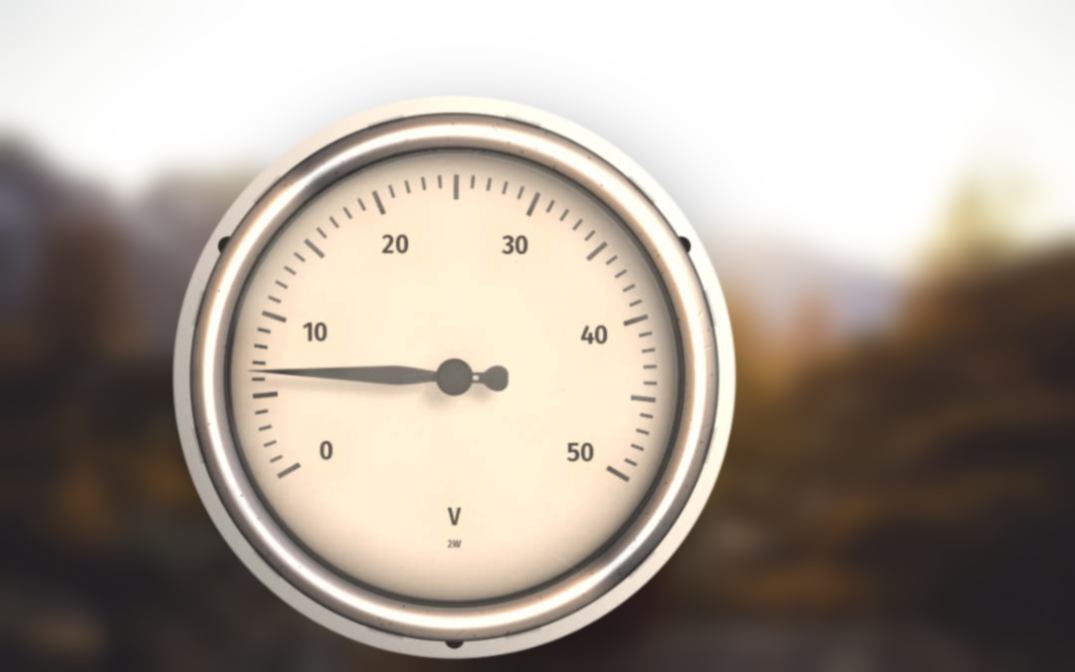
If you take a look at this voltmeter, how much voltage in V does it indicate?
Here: 6.5 V
